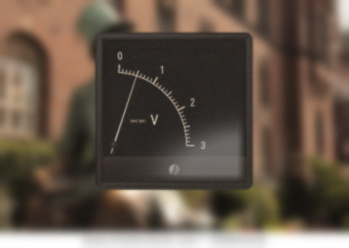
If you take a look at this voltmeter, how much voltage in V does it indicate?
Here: 0.5 V
